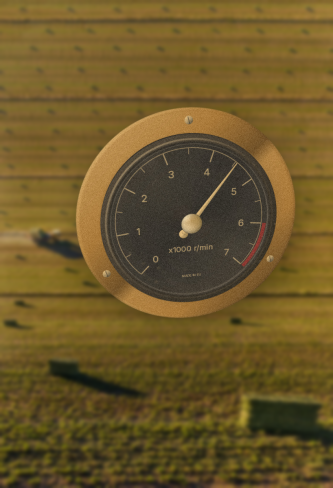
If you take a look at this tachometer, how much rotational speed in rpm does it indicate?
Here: 4500 rpm
